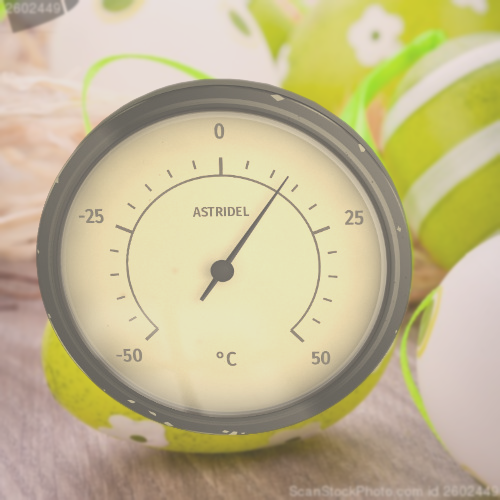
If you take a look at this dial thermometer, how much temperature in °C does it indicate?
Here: 12.5 °C
